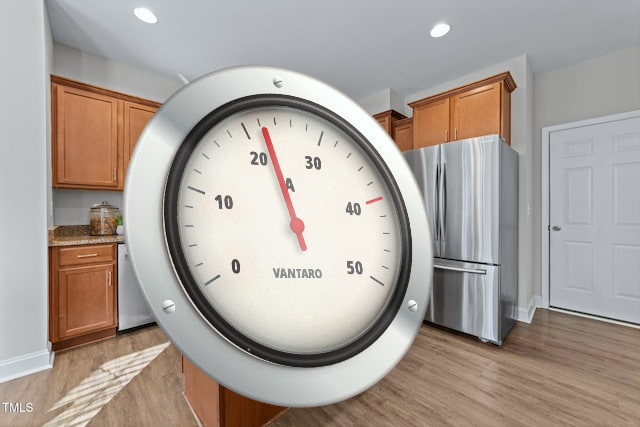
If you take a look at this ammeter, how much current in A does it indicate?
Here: 22 A
